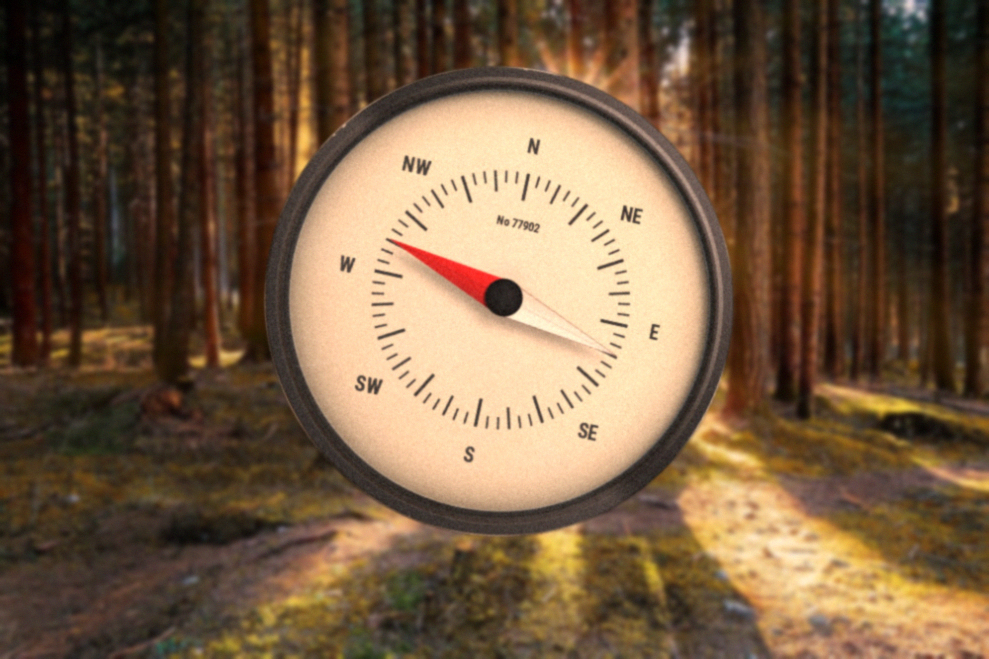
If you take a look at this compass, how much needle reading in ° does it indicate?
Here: 285 °
